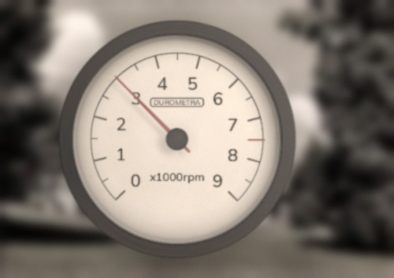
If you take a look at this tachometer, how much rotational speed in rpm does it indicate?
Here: 3000 rpm
